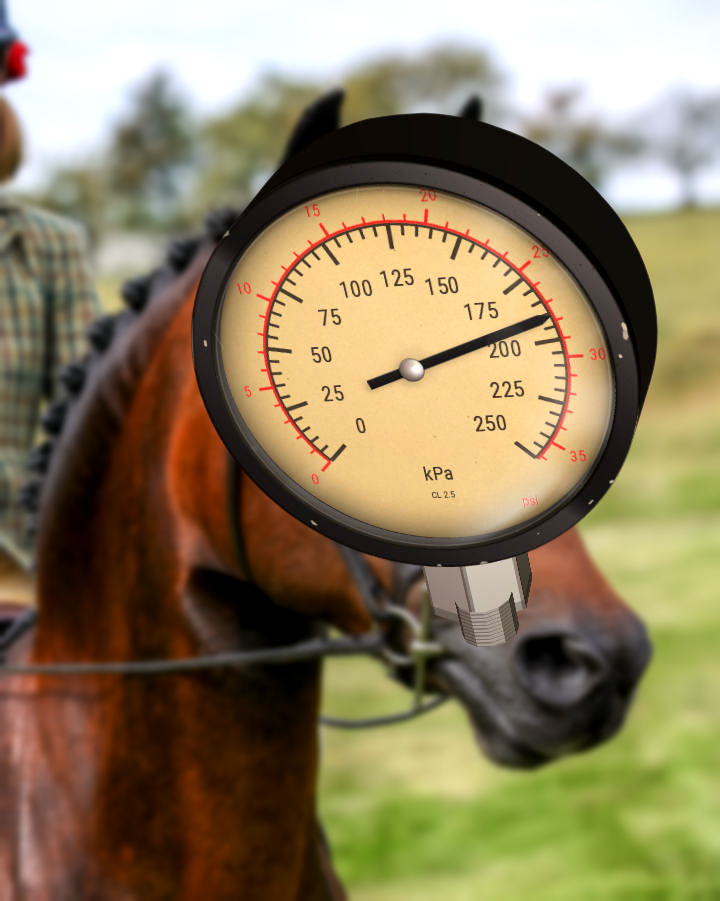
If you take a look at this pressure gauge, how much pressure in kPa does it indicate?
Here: 190 kPa
